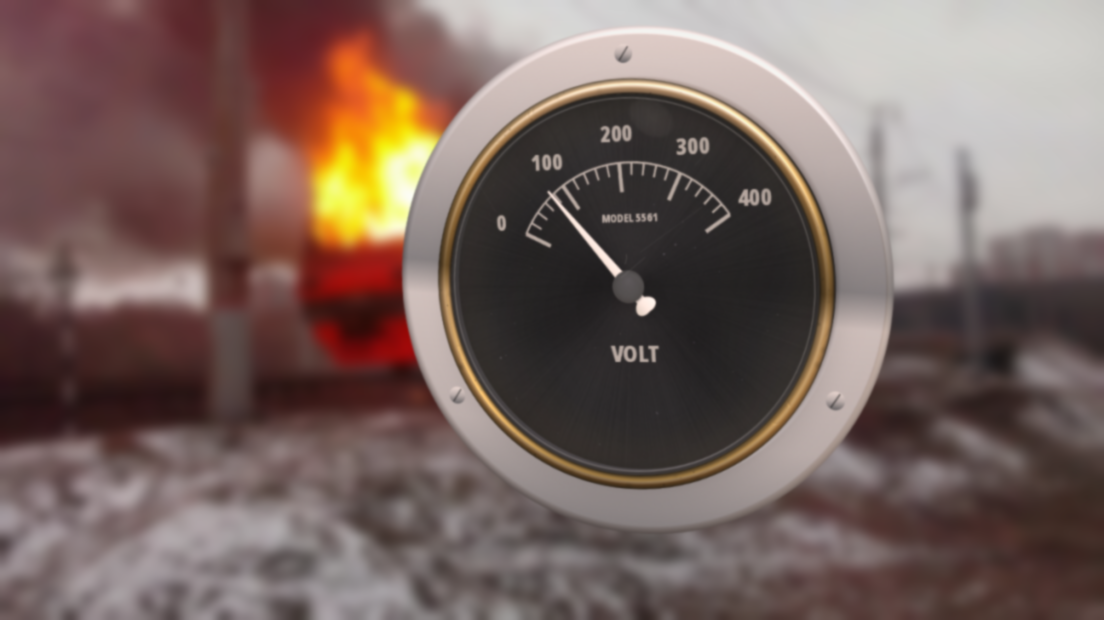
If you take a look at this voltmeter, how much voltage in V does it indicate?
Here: 80 V
